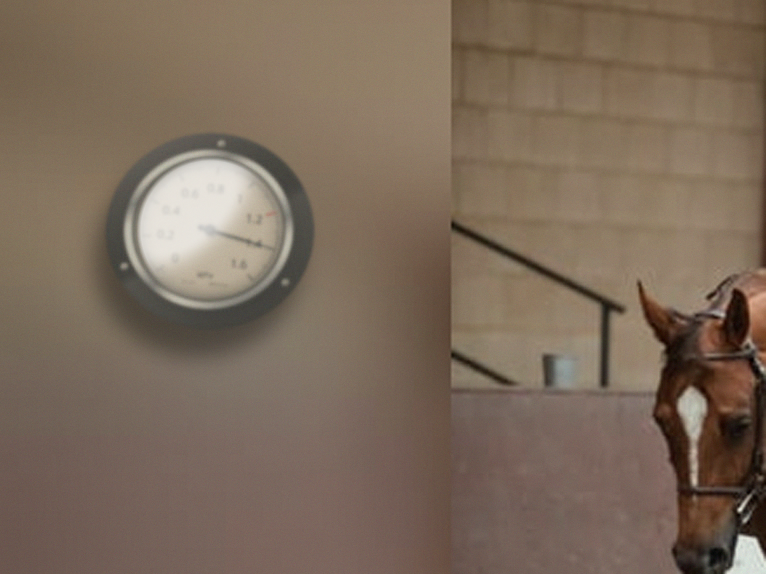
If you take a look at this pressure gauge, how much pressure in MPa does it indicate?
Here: 1.4 MPa
